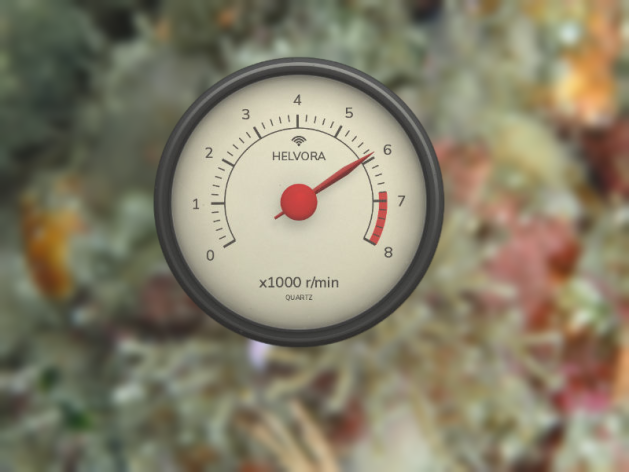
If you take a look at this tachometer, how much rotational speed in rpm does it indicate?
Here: 5900 rpm
